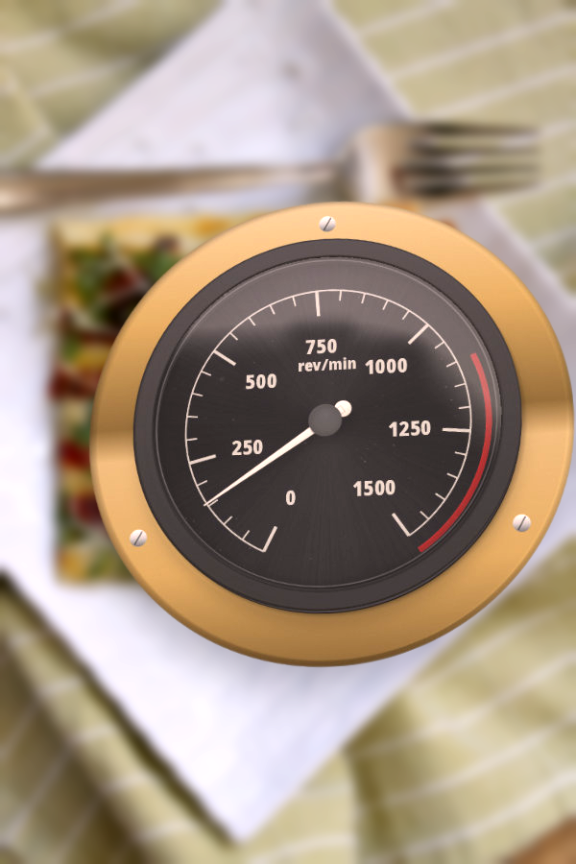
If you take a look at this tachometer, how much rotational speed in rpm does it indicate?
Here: 150 rpm
